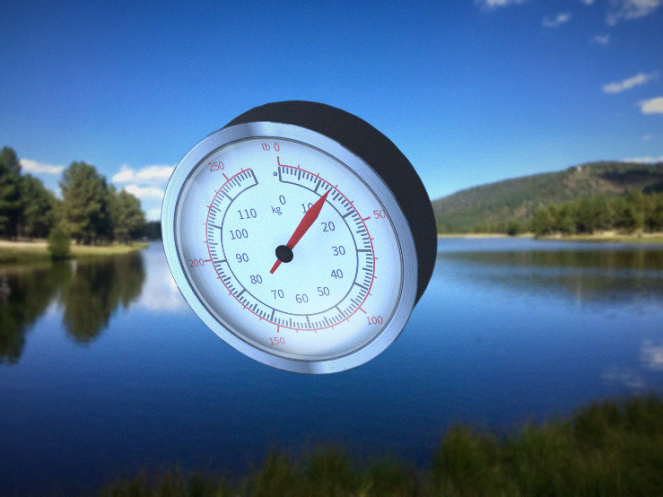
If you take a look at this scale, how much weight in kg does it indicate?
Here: 13 kg
